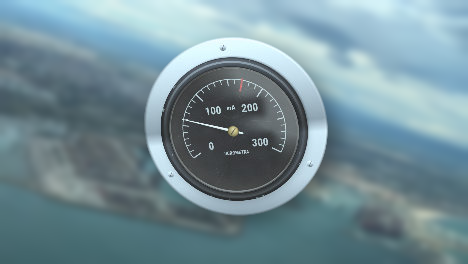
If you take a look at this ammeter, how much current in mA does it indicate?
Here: 60 mA
